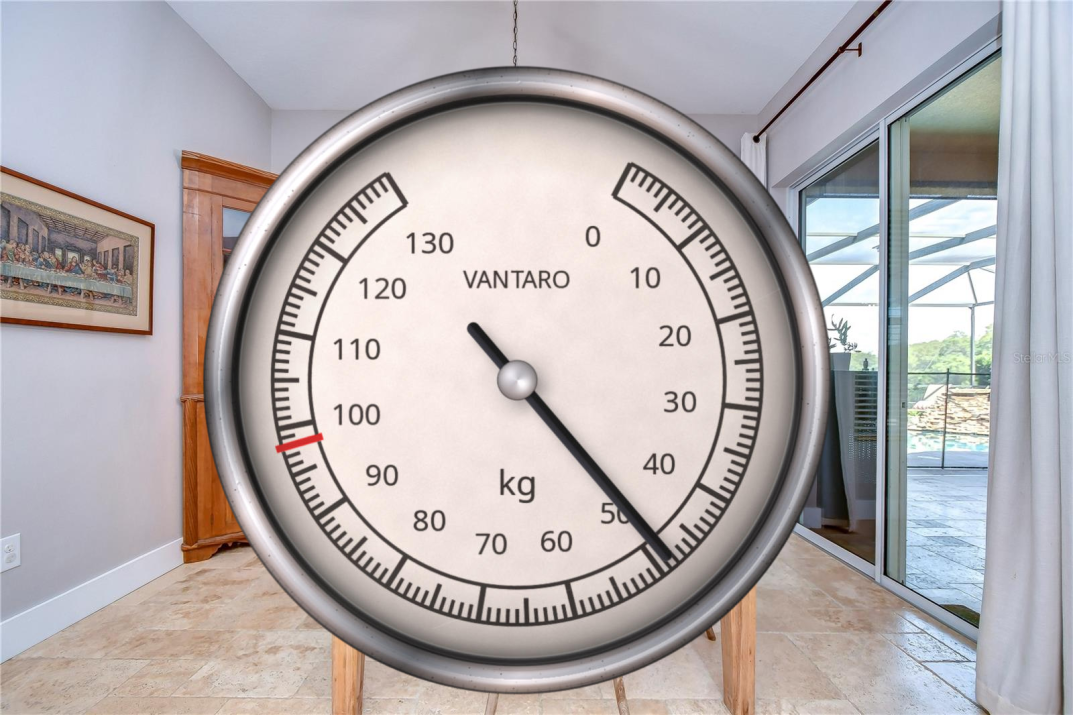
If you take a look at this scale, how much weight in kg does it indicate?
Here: 48.5 kg
